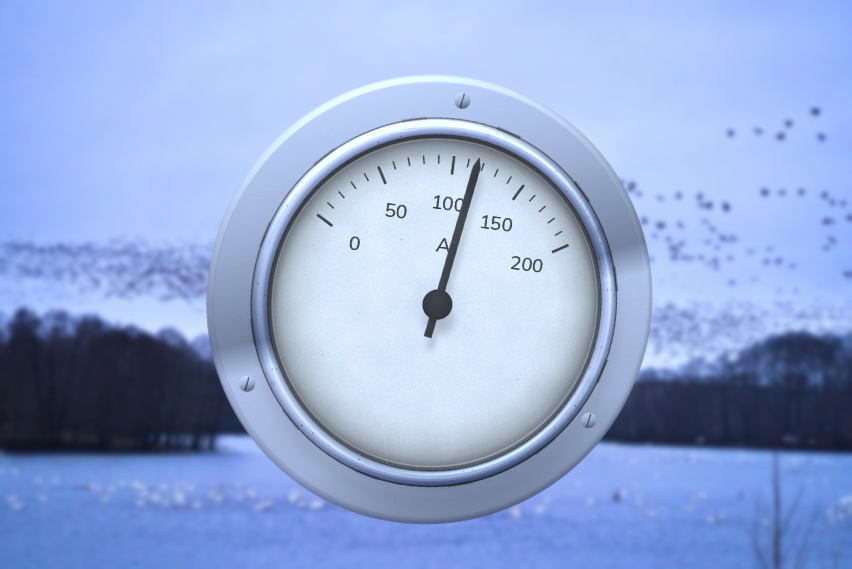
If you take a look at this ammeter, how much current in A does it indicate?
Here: 115 A
